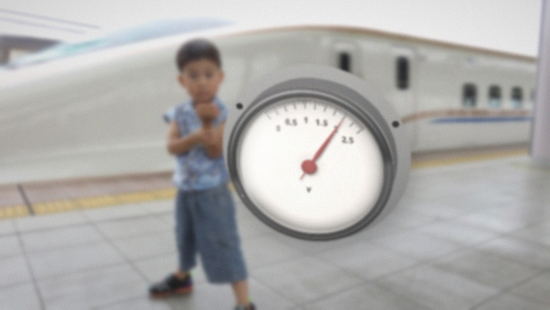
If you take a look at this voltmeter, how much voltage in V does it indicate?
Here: 2 V
